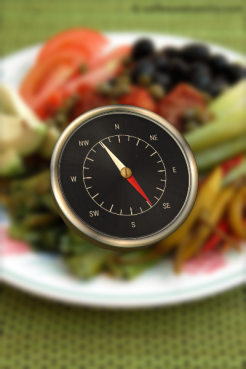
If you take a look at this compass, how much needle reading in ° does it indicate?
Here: 150 °
